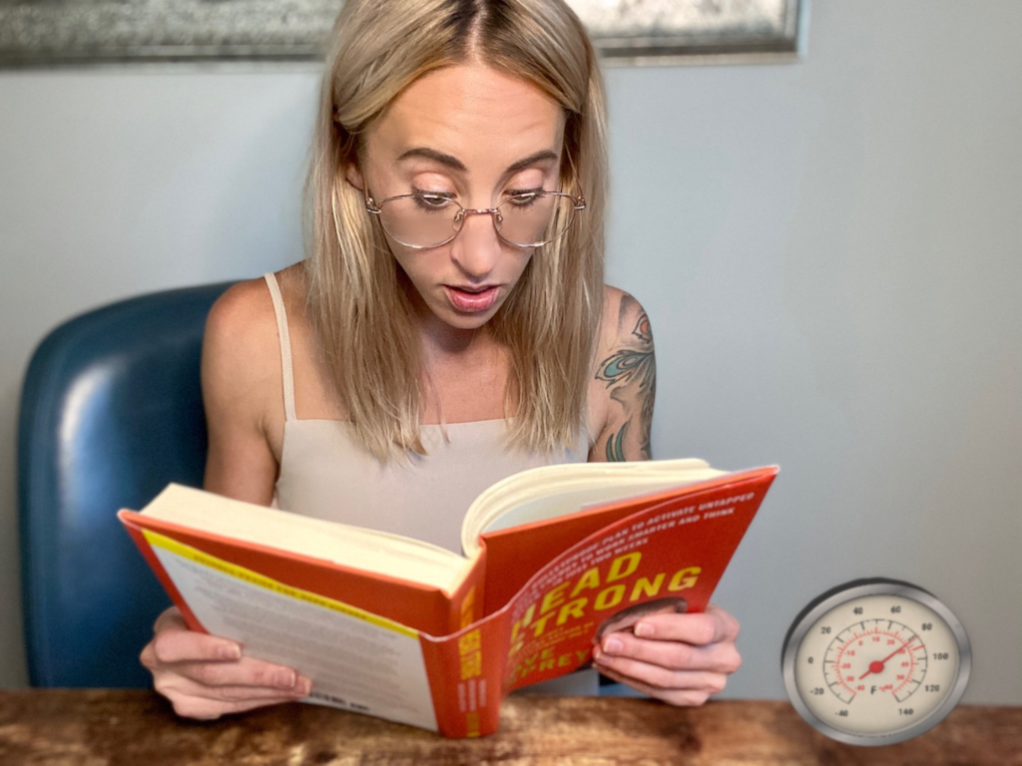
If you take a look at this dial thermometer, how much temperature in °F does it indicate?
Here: 80 °F
